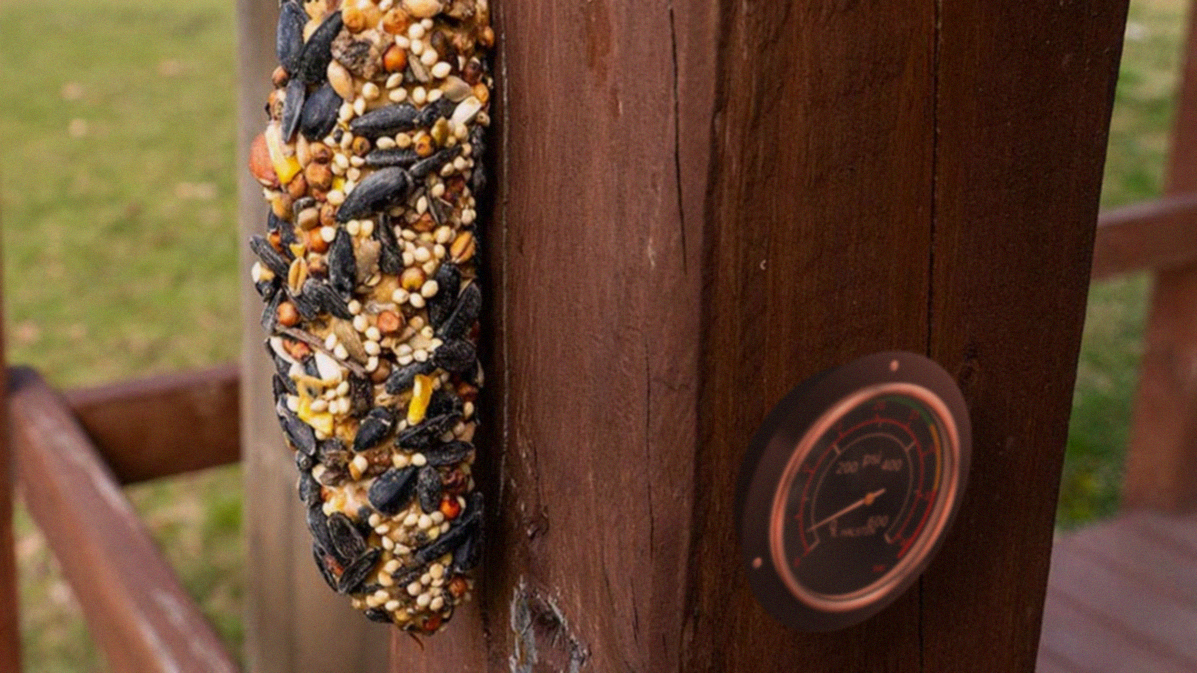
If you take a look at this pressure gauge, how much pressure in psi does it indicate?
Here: 50 psi
